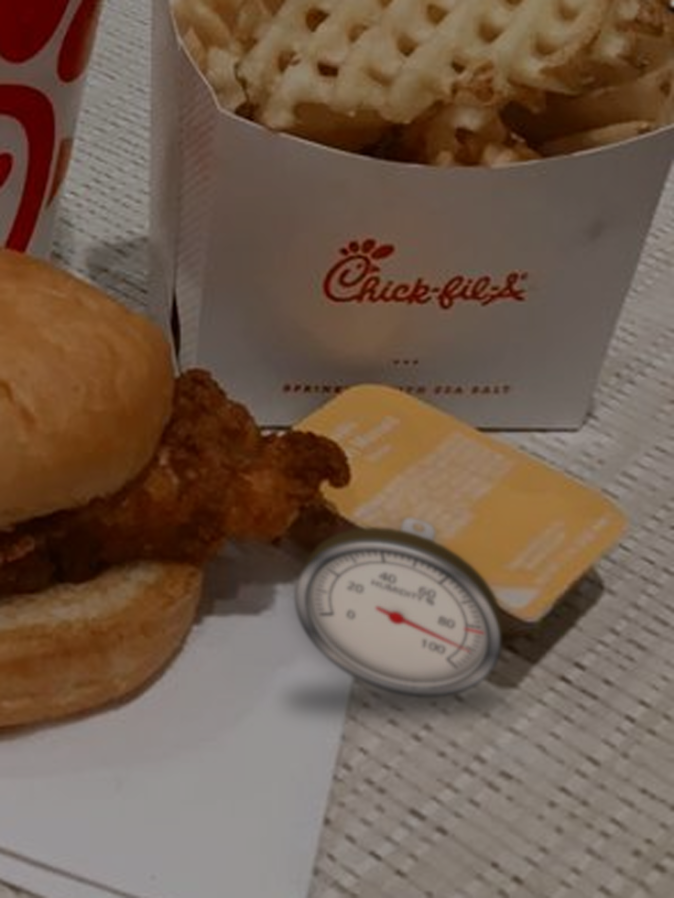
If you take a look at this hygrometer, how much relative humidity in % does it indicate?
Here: 90 %
